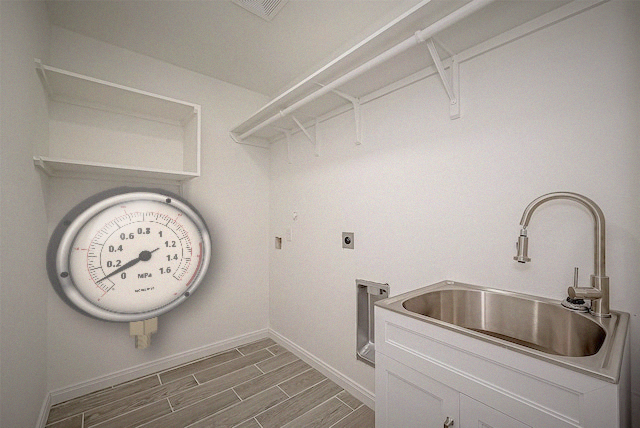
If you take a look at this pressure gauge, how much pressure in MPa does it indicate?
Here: 0.1 MPa
